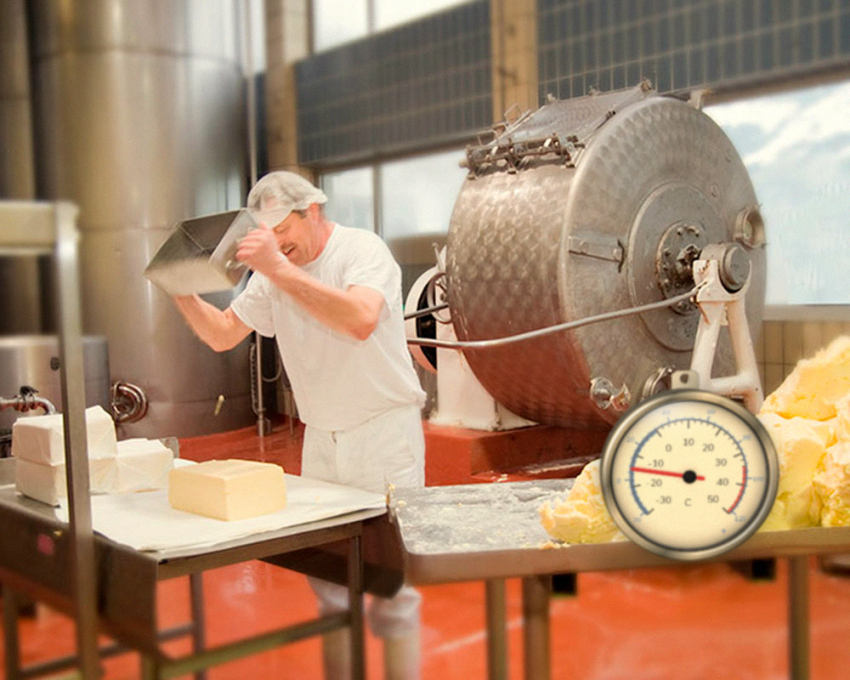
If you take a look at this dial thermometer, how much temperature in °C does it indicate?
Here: -14 °C
